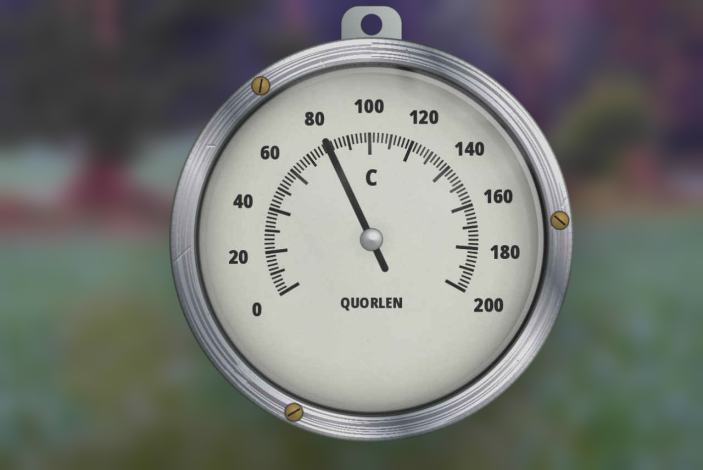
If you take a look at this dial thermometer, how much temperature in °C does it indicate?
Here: 80 °C
